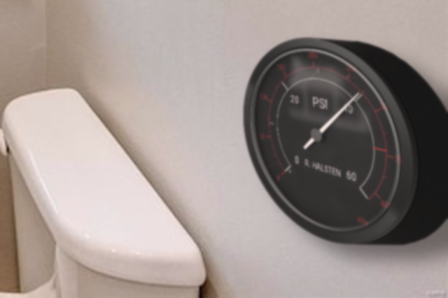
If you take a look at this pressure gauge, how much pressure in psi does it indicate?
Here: 40 psi
